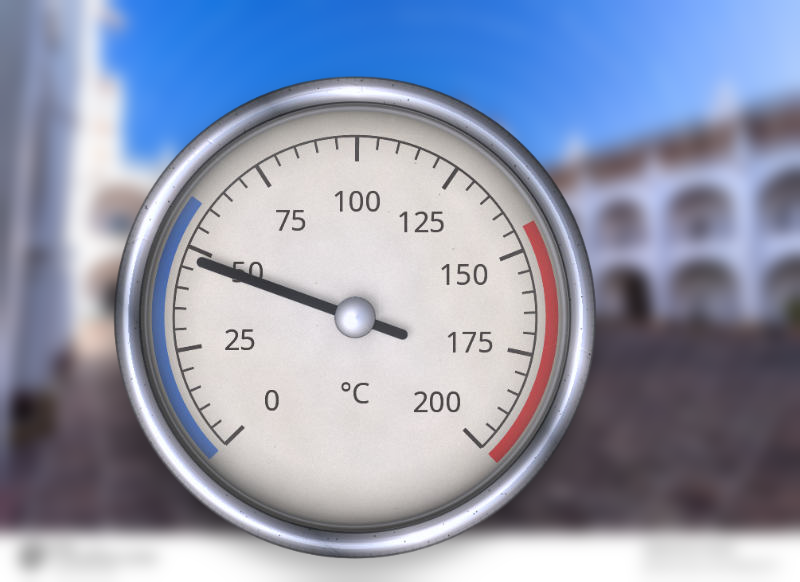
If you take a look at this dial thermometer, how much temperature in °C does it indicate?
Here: 47.5 °C
